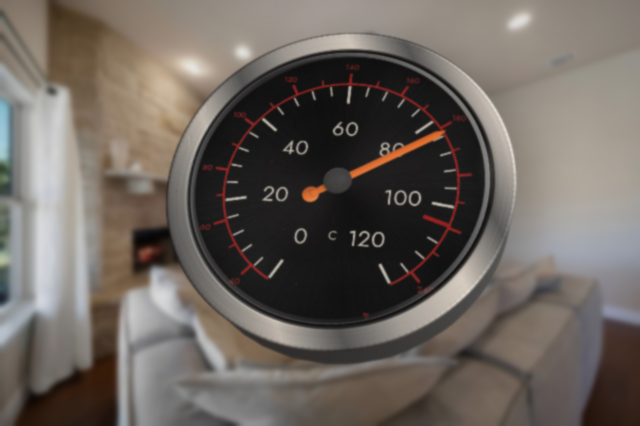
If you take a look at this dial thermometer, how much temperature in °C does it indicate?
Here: 84 °C
